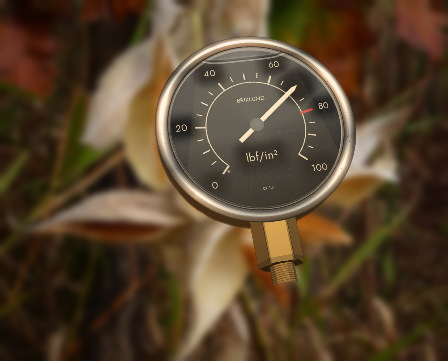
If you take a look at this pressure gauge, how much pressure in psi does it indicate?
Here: 70 psi
